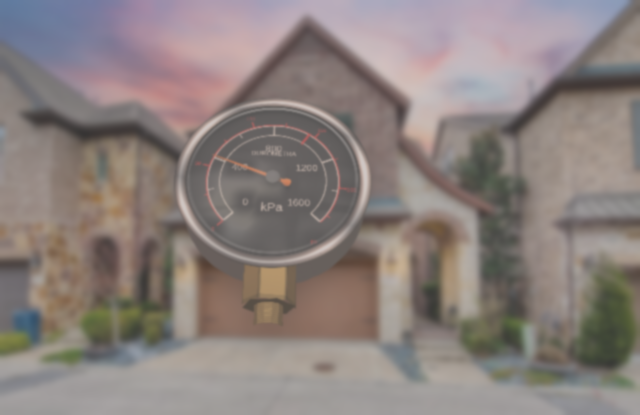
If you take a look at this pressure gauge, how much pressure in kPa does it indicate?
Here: 400 kPa
